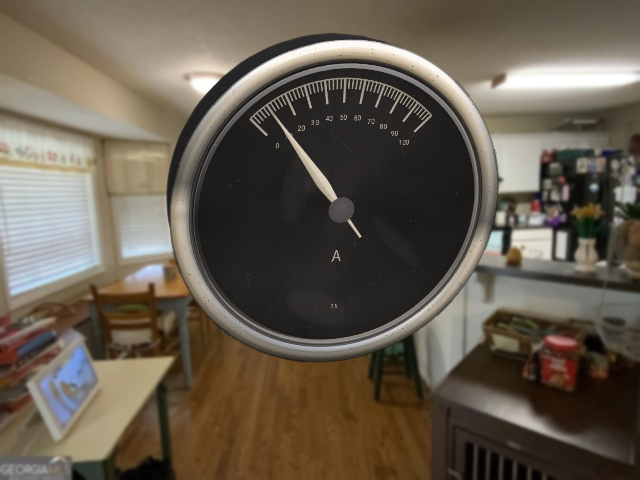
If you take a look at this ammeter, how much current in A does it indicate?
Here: 10 A
